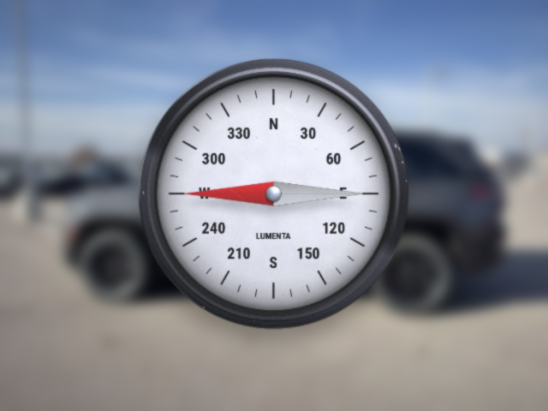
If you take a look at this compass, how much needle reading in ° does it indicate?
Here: 270 °
